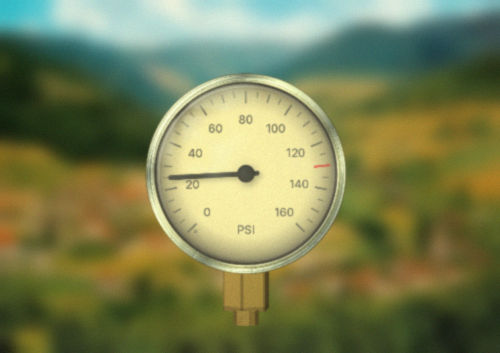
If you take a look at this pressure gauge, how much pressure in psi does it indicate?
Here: 25 psi
